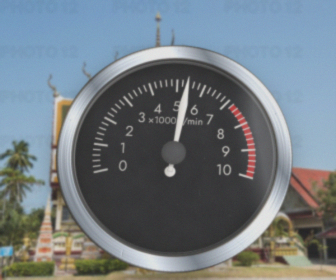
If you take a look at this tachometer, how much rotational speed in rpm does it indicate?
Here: 5400 rpm
